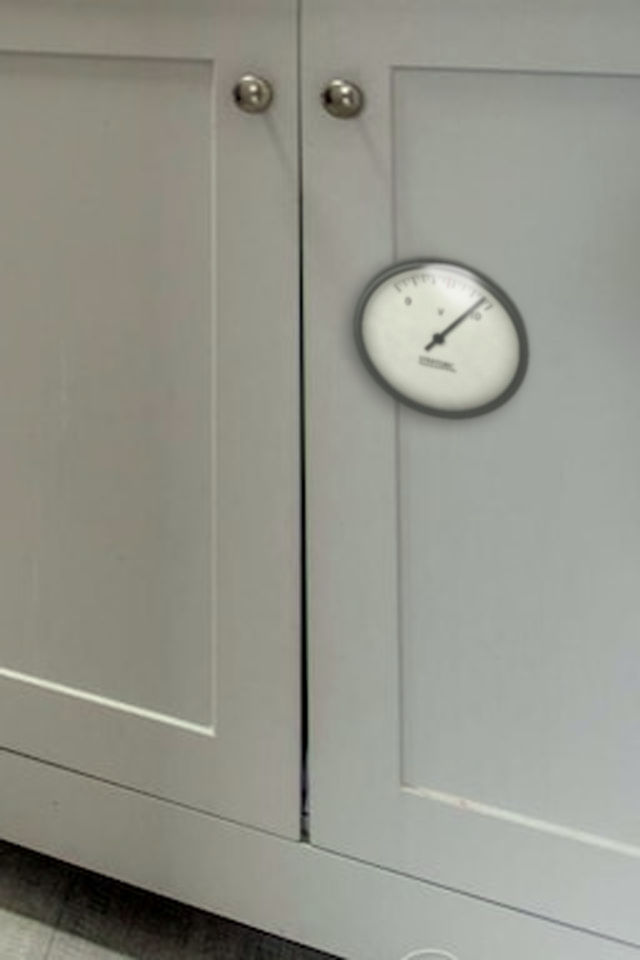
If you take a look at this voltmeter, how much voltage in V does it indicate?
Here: 9 V
